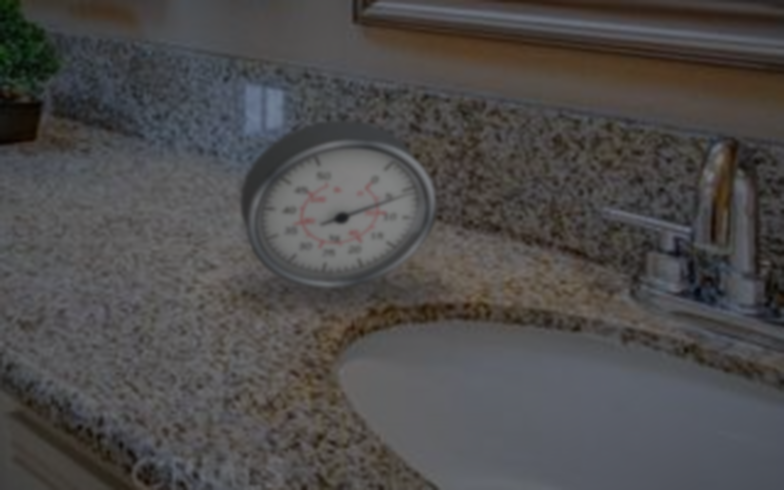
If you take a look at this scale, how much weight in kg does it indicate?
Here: 5 kg
